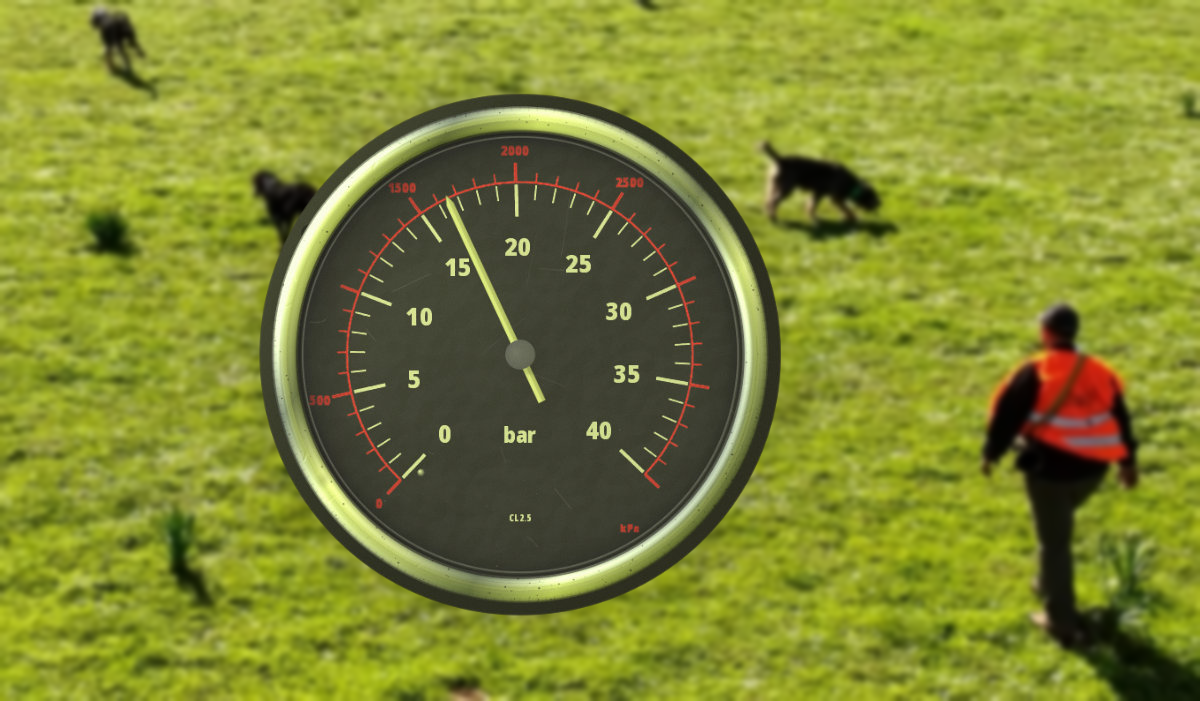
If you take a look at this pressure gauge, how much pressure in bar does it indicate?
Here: 16.5 bar
